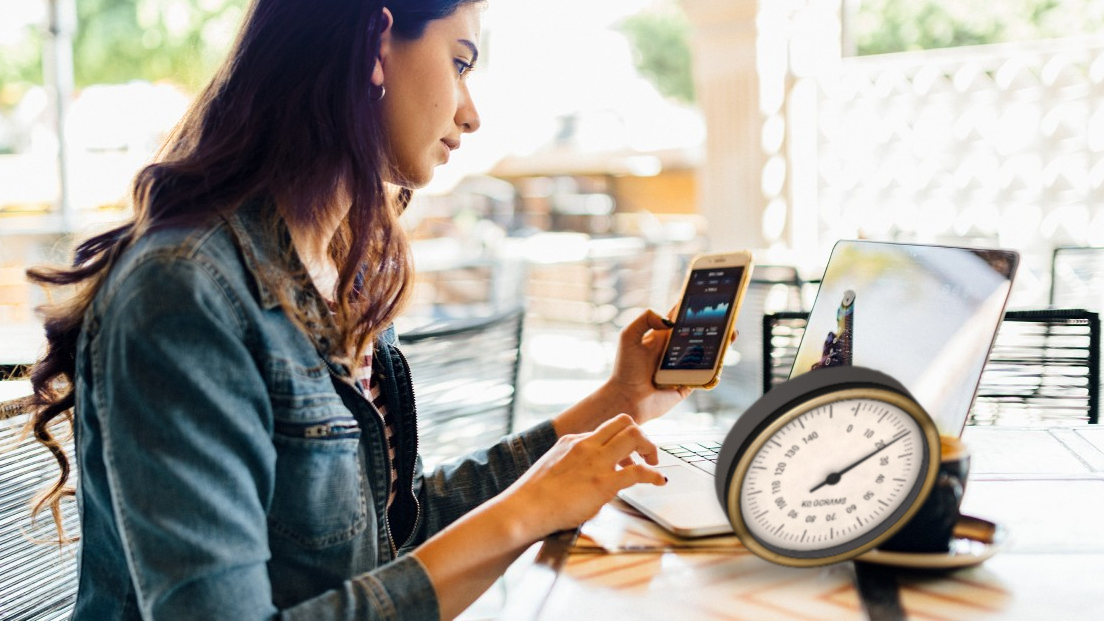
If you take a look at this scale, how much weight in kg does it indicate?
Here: 20 kg
